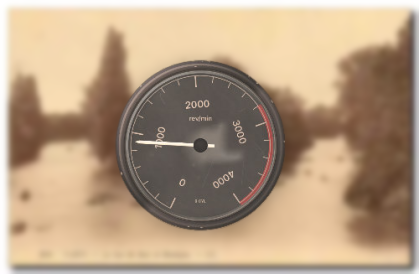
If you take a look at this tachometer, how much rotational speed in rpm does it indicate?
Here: 900 rpm
